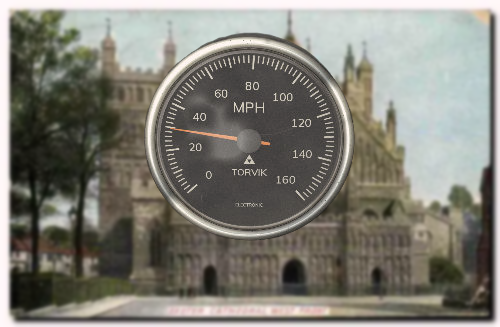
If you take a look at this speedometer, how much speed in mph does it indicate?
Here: 30 mph
